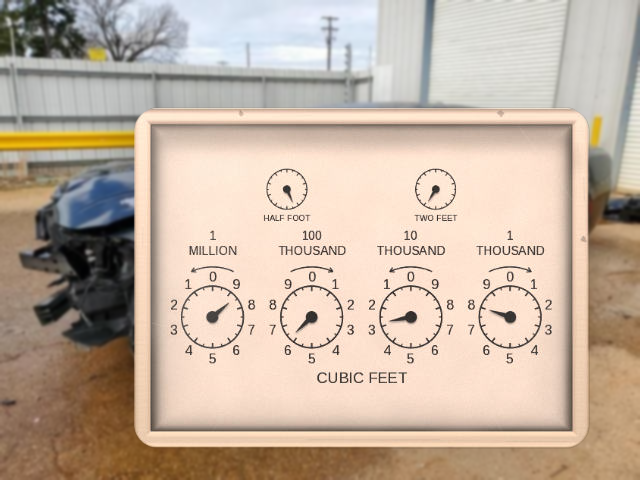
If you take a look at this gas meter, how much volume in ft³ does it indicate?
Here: 862800 ft³
